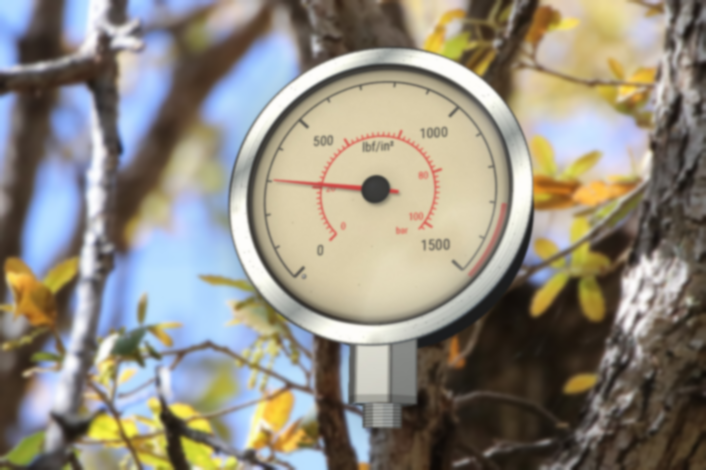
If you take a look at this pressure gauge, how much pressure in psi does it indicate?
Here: 300 psi
